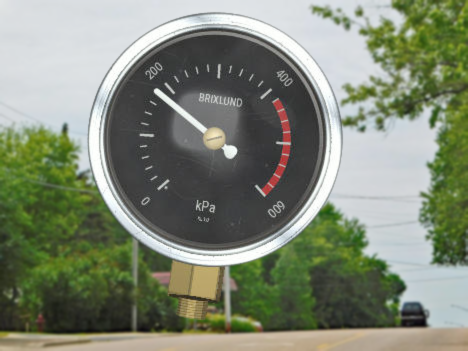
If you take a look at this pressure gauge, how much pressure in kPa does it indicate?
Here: 180 kPa
